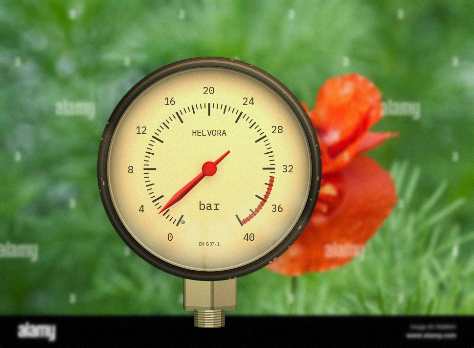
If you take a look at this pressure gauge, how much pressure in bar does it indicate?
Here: 2.5 bar
